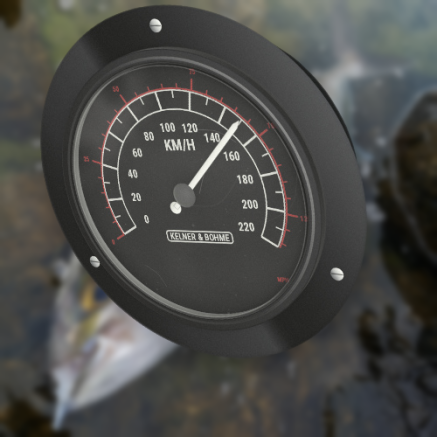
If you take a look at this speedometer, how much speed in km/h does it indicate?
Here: 150 km/h
